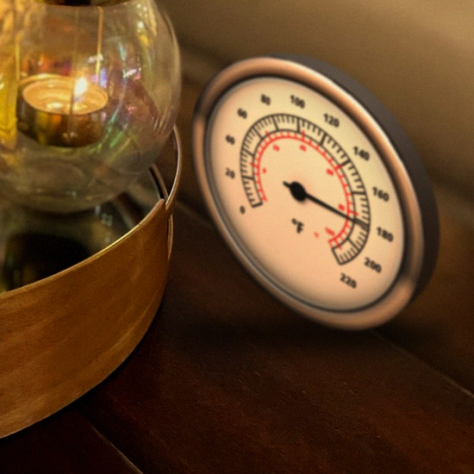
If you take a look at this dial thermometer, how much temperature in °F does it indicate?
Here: 180 °F
